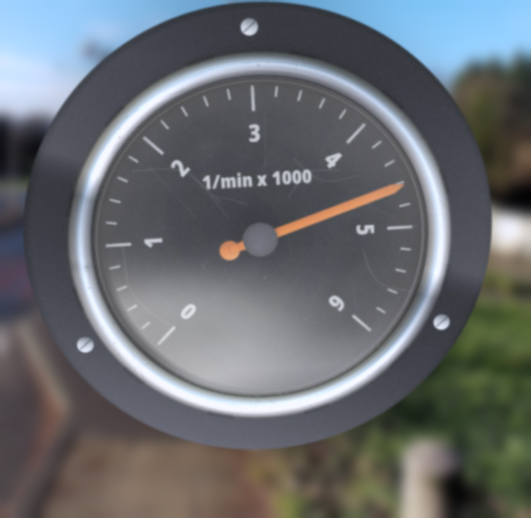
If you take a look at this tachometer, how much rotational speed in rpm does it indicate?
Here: 4600 rpm
